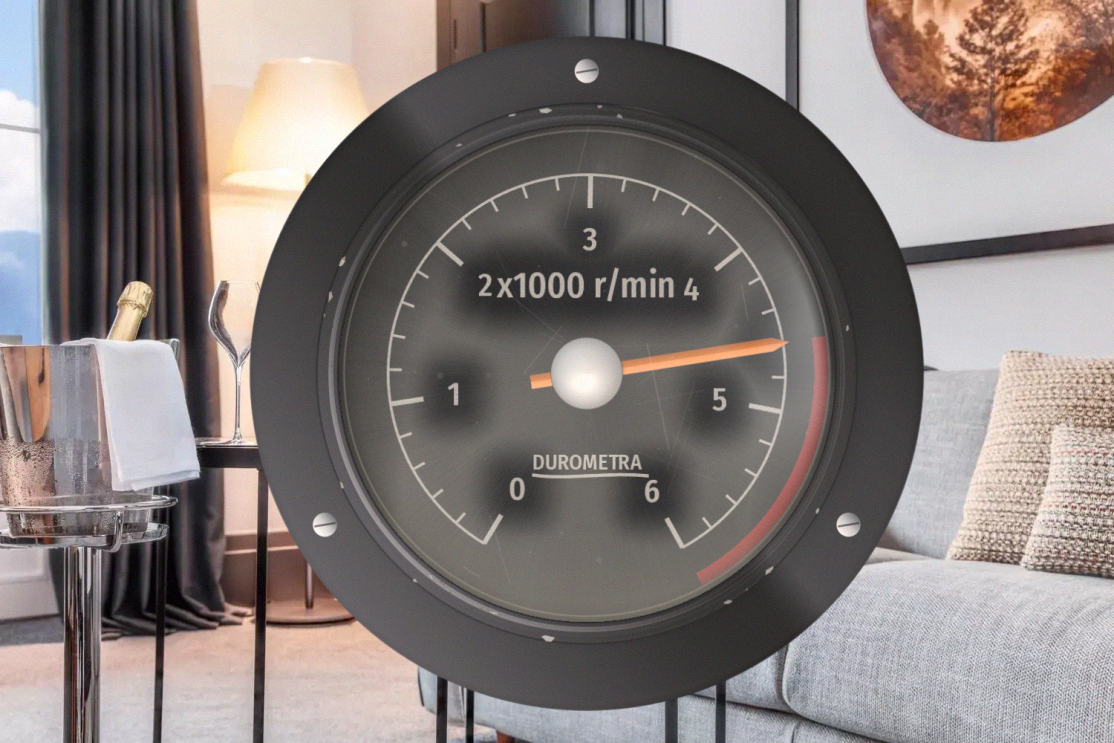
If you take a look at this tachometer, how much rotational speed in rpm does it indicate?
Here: 4600 rpm
